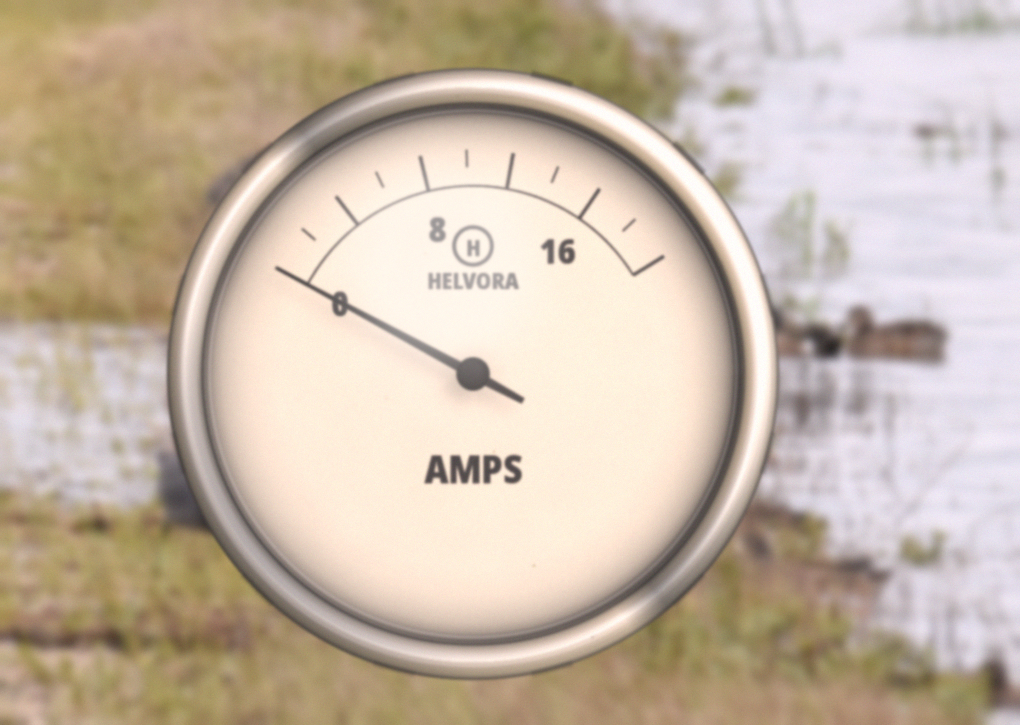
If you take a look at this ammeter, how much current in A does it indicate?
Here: 0 A
